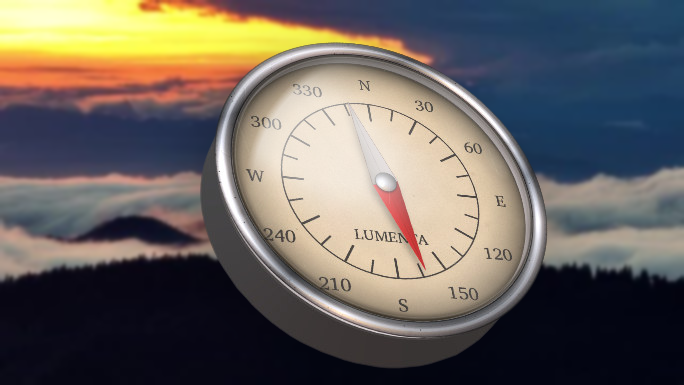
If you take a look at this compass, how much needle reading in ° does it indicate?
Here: 165 °
